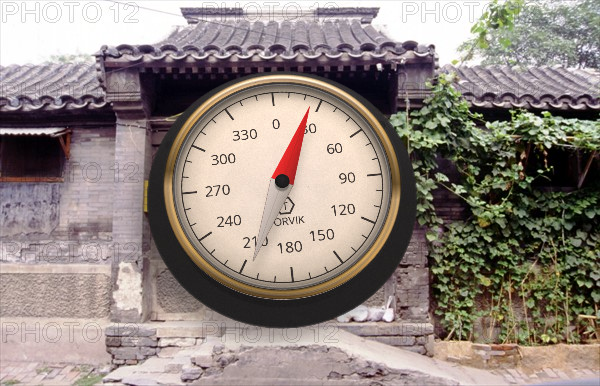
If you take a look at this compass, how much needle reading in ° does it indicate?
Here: 25 °
